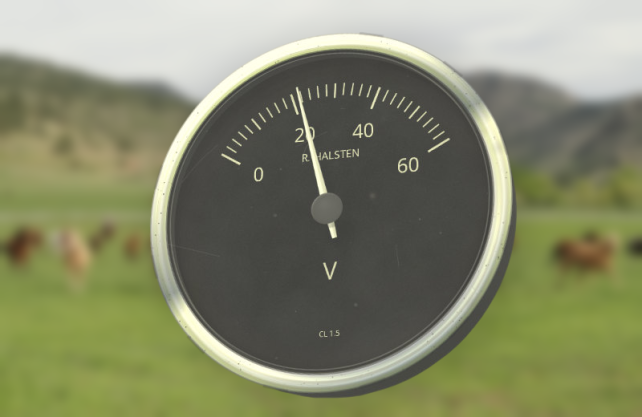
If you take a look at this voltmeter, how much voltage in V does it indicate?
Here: 22 V
